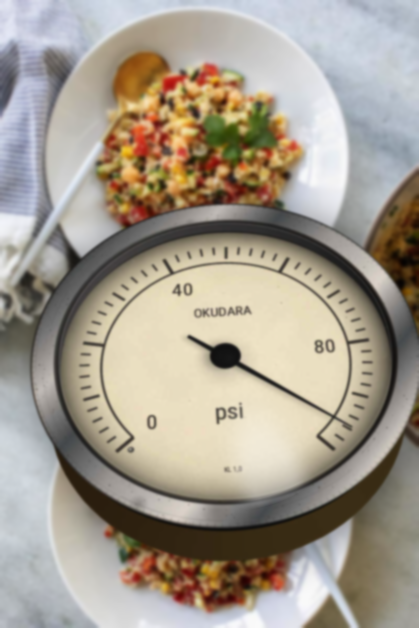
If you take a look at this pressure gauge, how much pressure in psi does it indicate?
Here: 96 psi
